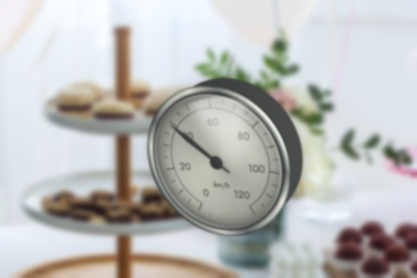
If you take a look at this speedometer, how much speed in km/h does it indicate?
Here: 40 km/h
